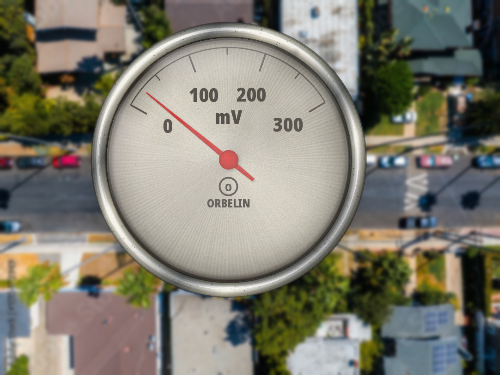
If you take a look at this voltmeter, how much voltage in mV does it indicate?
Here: 25 mV
